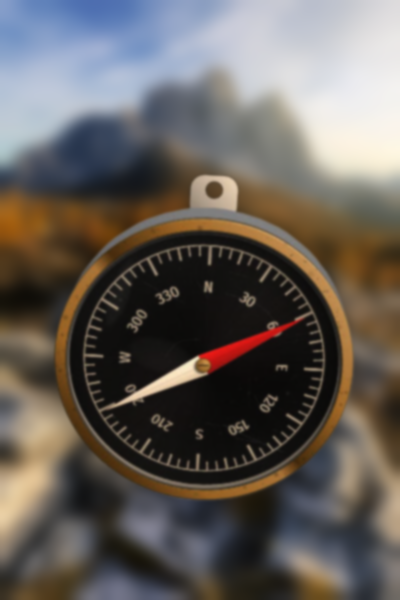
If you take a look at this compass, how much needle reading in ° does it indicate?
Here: 60 °
